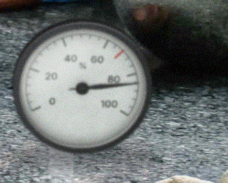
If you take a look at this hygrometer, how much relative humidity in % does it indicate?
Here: 84 %
